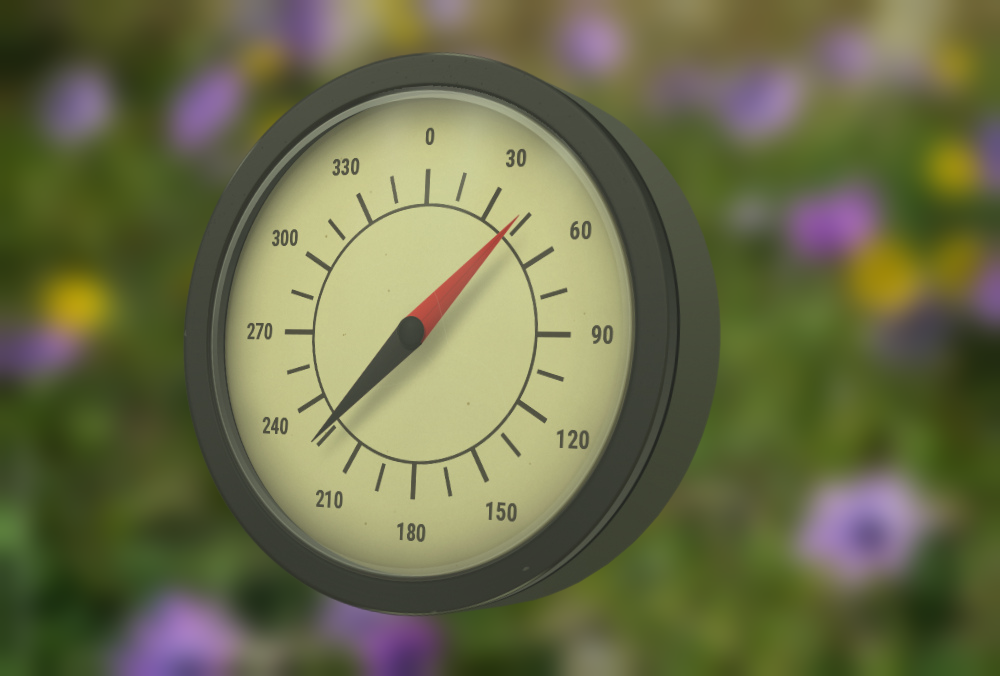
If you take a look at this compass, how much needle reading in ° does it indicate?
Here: 45 °
